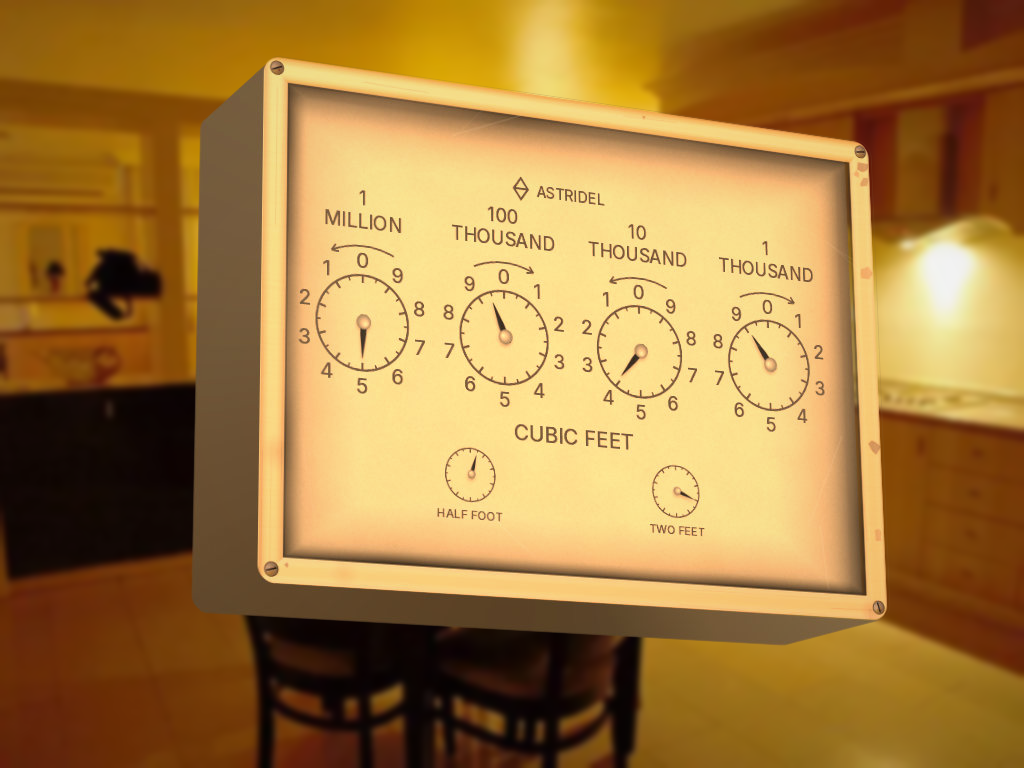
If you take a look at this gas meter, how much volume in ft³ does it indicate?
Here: 493900 ft³
